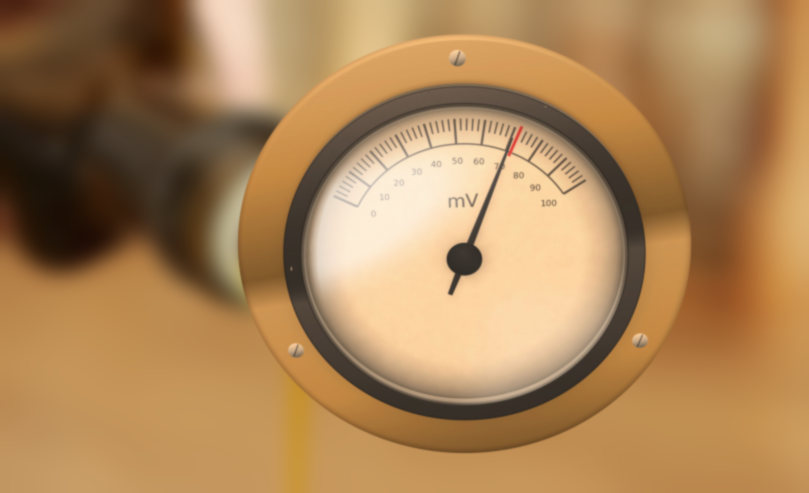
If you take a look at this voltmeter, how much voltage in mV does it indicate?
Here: 70 mV
